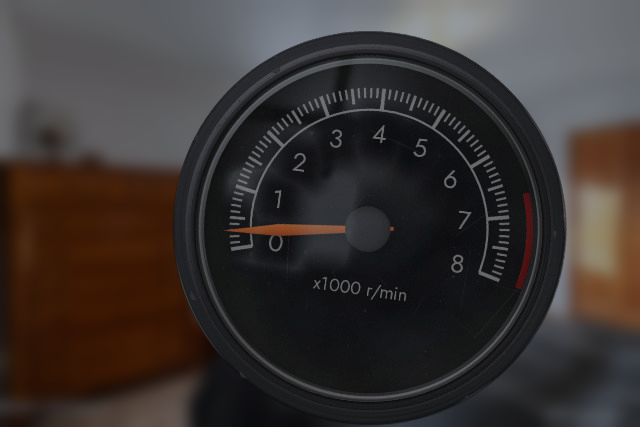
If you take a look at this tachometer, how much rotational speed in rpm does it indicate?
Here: 300 rpm
